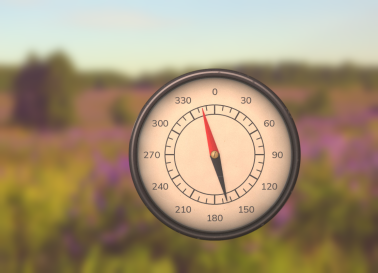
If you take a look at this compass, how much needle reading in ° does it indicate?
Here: 345 °
